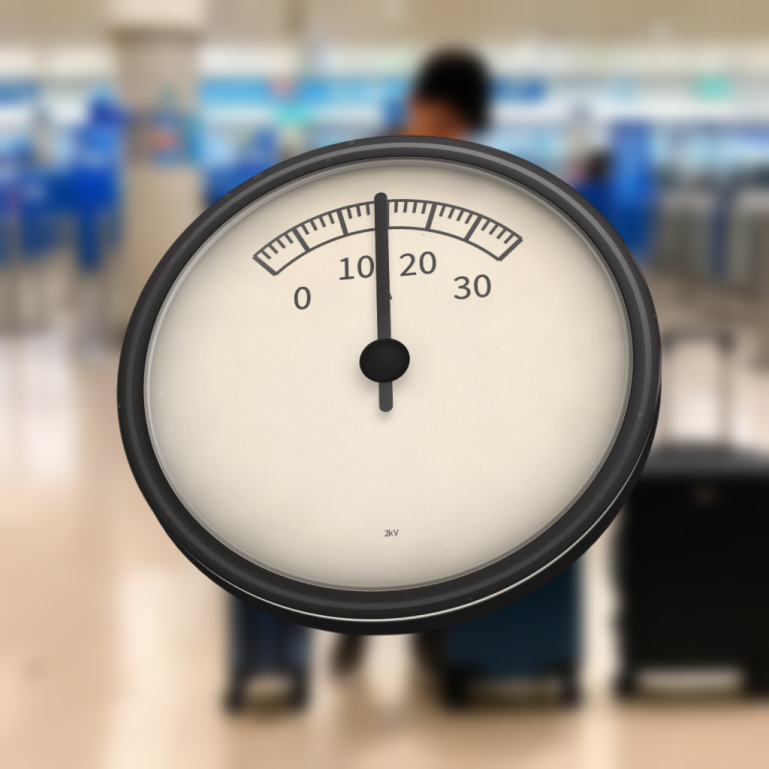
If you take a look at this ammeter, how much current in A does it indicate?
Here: 14.5 A
